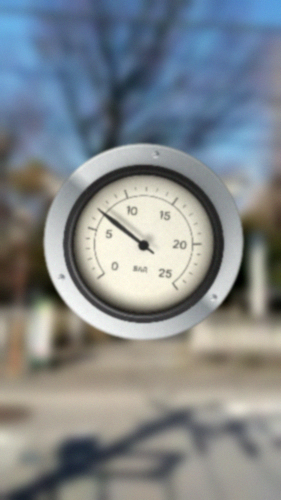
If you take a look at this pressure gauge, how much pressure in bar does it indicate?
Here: 7 bar
